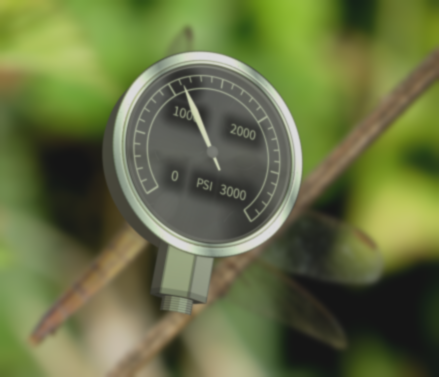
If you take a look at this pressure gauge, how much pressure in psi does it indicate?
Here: 1100 psi
